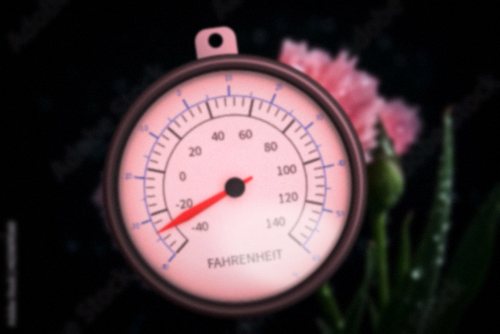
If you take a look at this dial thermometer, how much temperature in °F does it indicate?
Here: -28 °F
